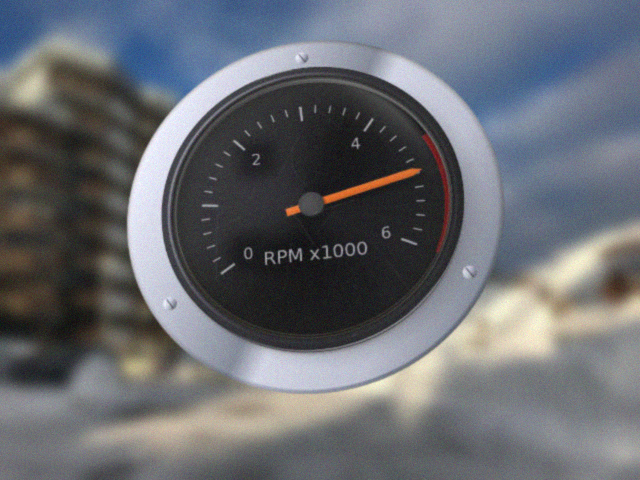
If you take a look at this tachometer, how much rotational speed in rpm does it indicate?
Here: 5000 rpm
